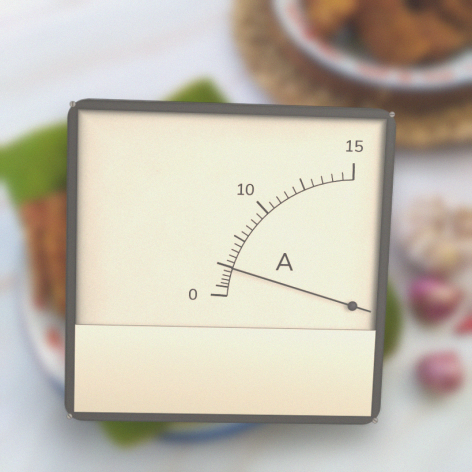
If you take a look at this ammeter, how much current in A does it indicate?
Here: 5 A
